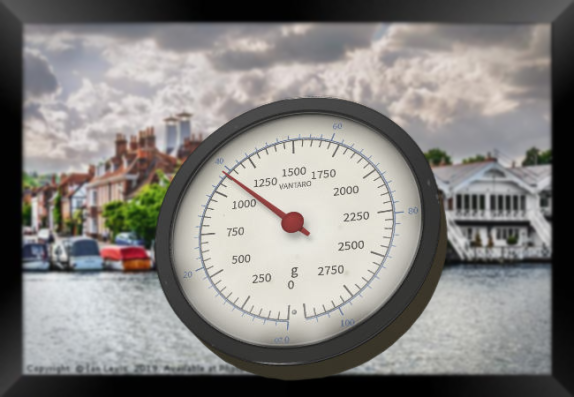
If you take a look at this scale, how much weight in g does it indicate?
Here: 1100 g
